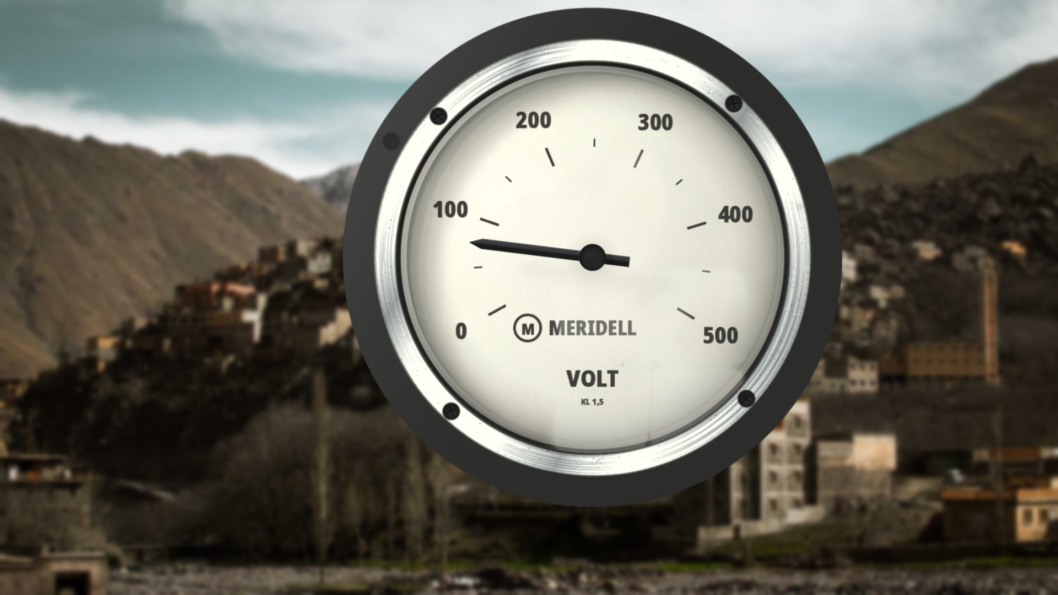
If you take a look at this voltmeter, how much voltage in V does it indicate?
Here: 75 V
